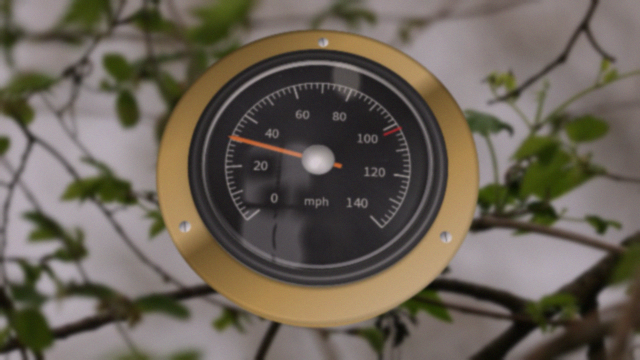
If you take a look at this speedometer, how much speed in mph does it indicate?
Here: 30 mph
